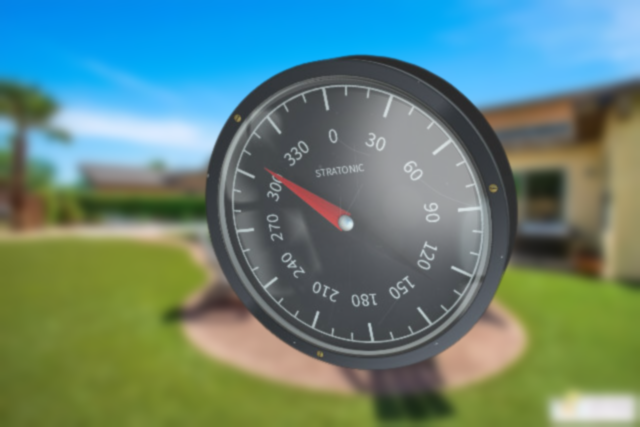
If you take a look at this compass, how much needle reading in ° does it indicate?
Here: 310 °
